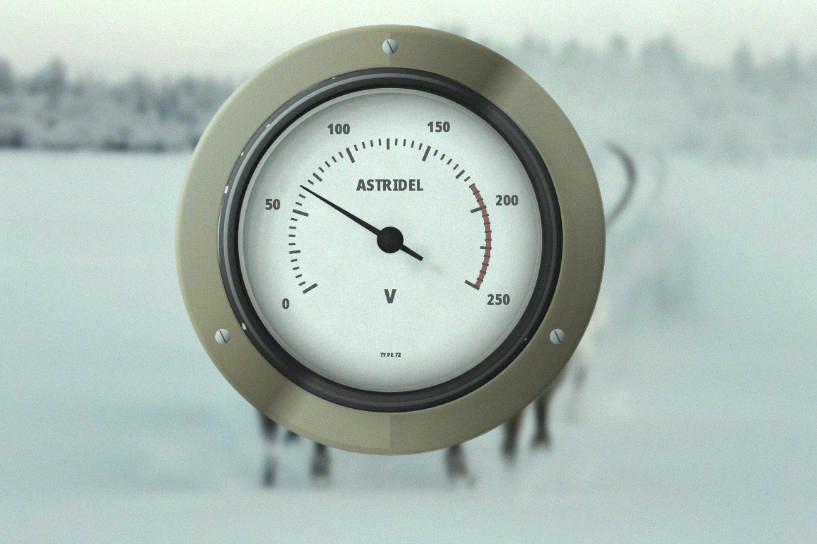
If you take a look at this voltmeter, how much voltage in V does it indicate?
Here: 65 V
